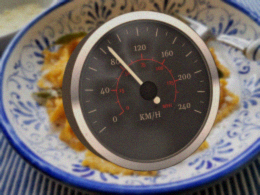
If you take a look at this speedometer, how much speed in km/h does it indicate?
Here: 85 km/h
